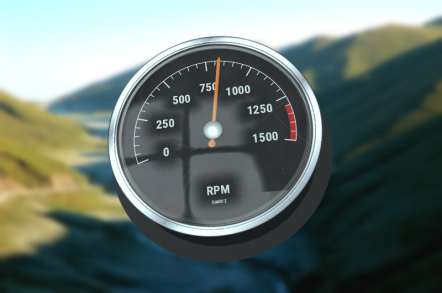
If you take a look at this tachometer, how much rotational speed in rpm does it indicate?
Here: 825 rpm
